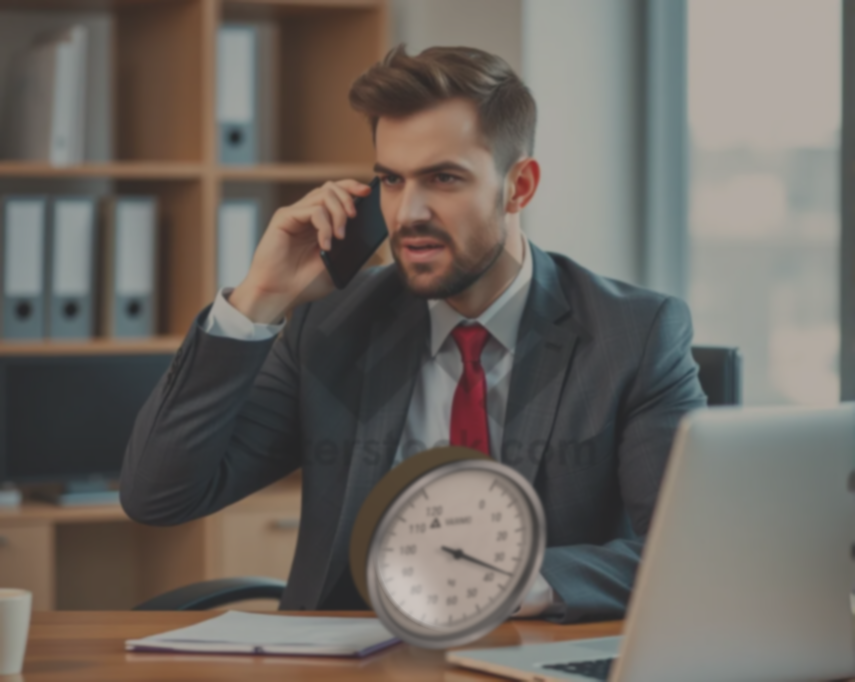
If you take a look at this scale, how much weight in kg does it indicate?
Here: 35 kg
